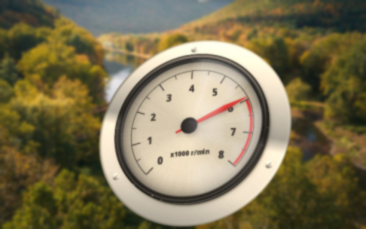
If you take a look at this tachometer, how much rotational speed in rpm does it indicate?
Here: 6000 rpm
